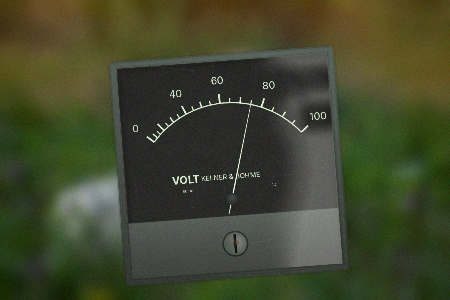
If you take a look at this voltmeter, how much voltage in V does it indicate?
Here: 75 V
